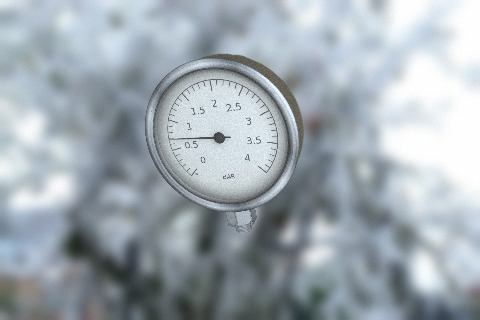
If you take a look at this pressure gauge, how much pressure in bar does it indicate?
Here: 0.7 bar
